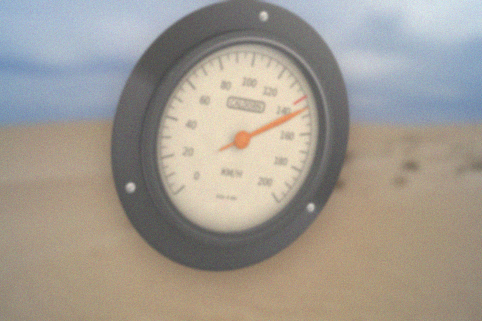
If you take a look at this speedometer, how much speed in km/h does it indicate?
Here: 145 km/h
